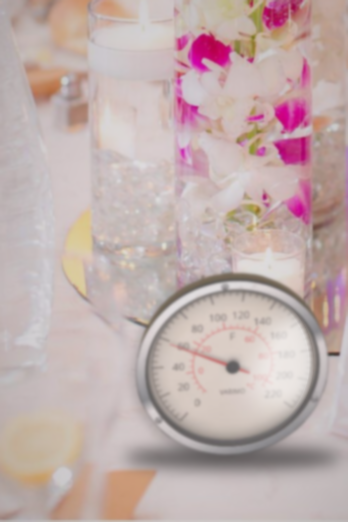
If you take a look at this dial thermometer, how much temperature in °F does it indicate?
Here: 60 °F
